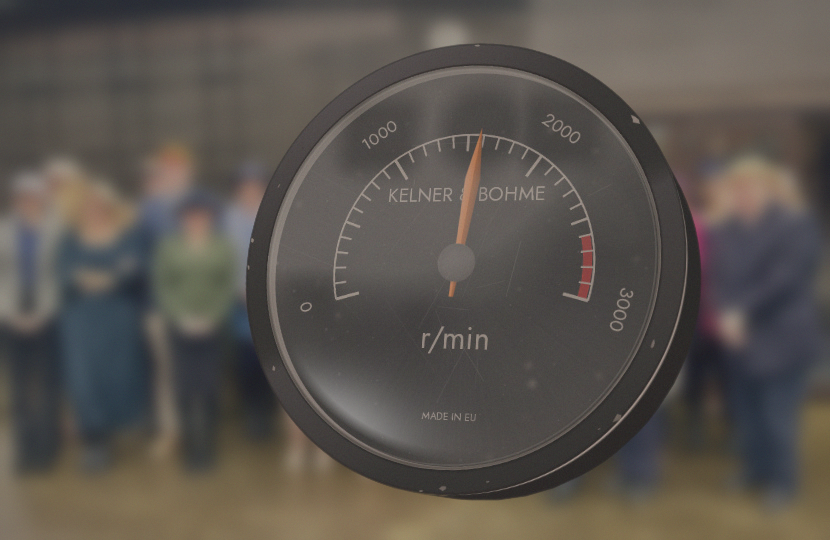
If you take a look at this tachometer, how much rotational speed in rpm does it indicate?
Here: 1600 rpm
